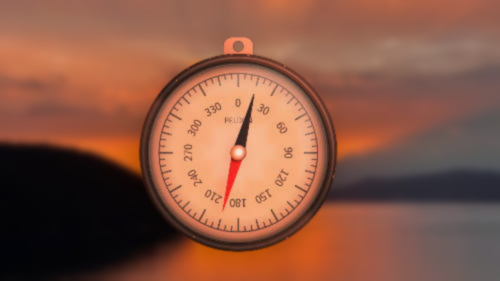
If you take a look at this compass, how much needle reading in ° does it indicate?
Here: 195 °
